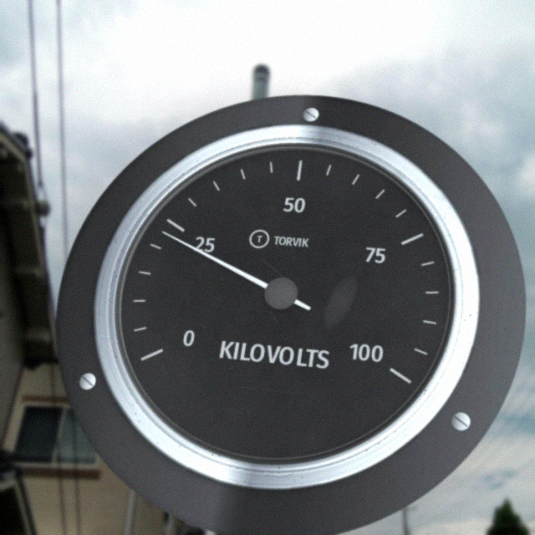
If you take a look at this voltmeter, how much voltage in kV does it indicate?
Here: 22.5 kV
